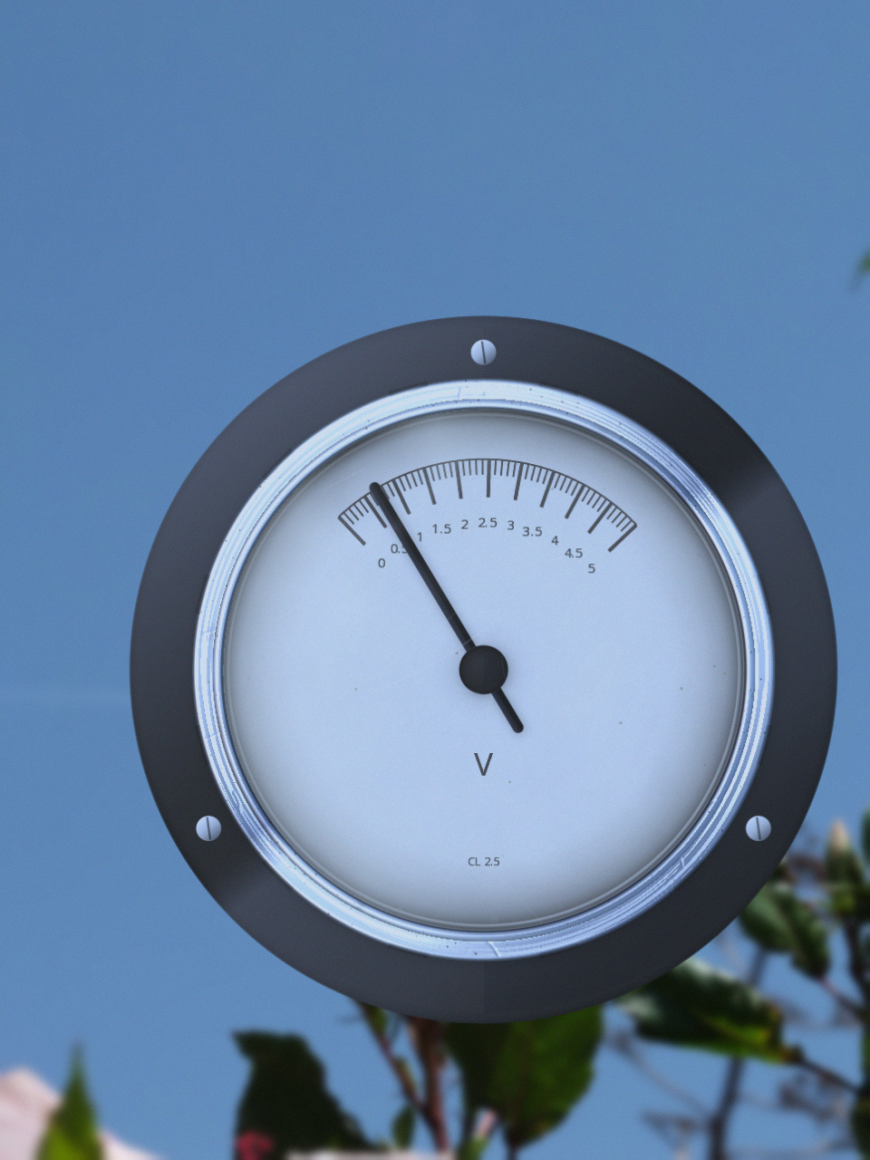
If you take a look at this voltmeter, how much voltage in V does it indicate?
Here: 0.7 V
